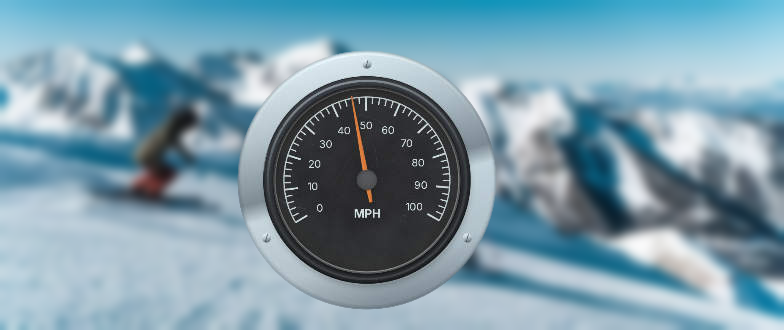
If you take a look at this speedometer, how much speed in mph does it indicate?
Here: 46 mph
